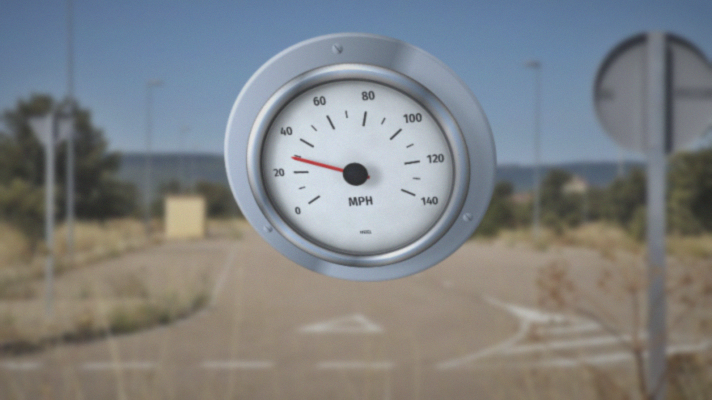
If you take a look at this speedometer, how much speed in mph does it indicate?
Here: 30 mph
